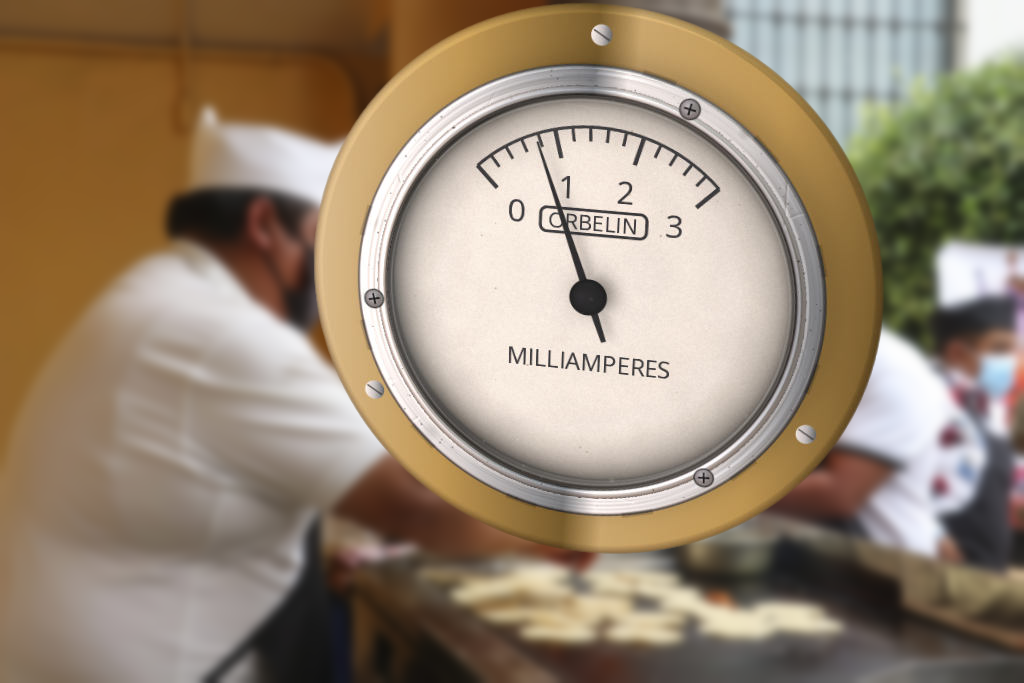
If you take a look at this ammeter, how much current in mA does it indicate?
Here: 0.8 mA
